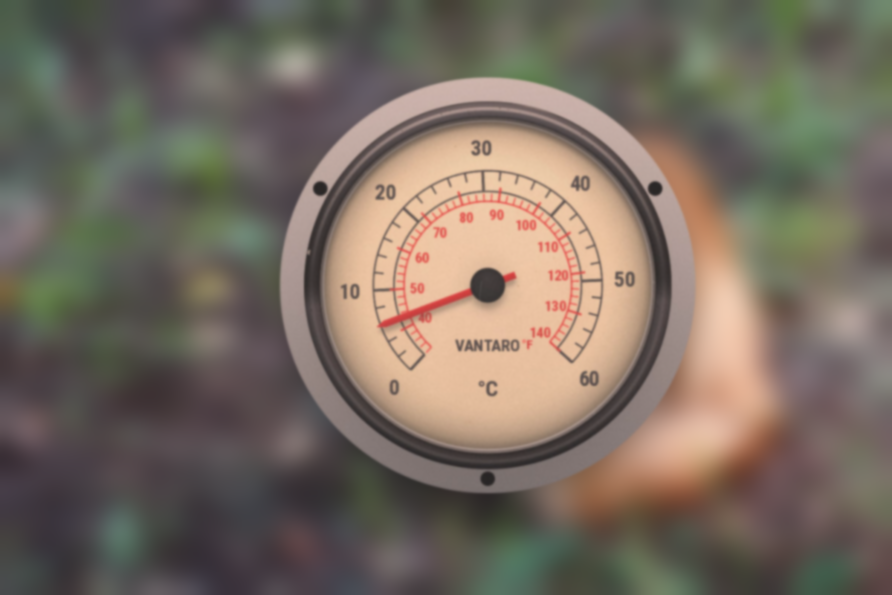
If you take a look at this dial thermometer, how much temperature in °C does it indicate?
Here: 6 °C
